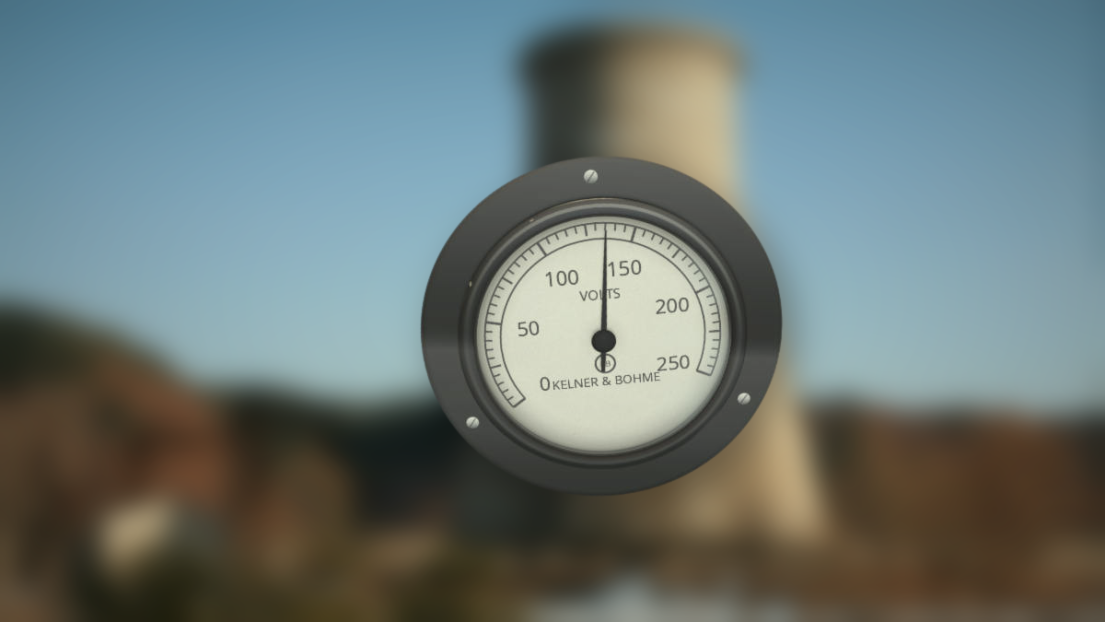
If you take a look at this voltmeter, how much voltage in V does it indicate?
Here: 135 V
